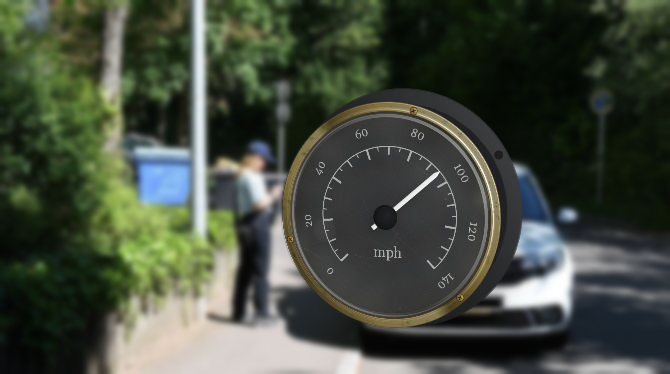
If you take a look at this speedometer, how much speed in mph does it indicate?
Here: 95 mph
